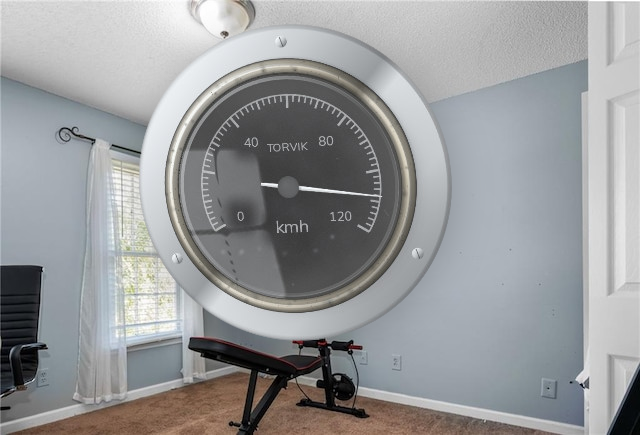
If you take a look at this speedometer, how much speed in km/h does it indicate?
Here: 108 km/h
